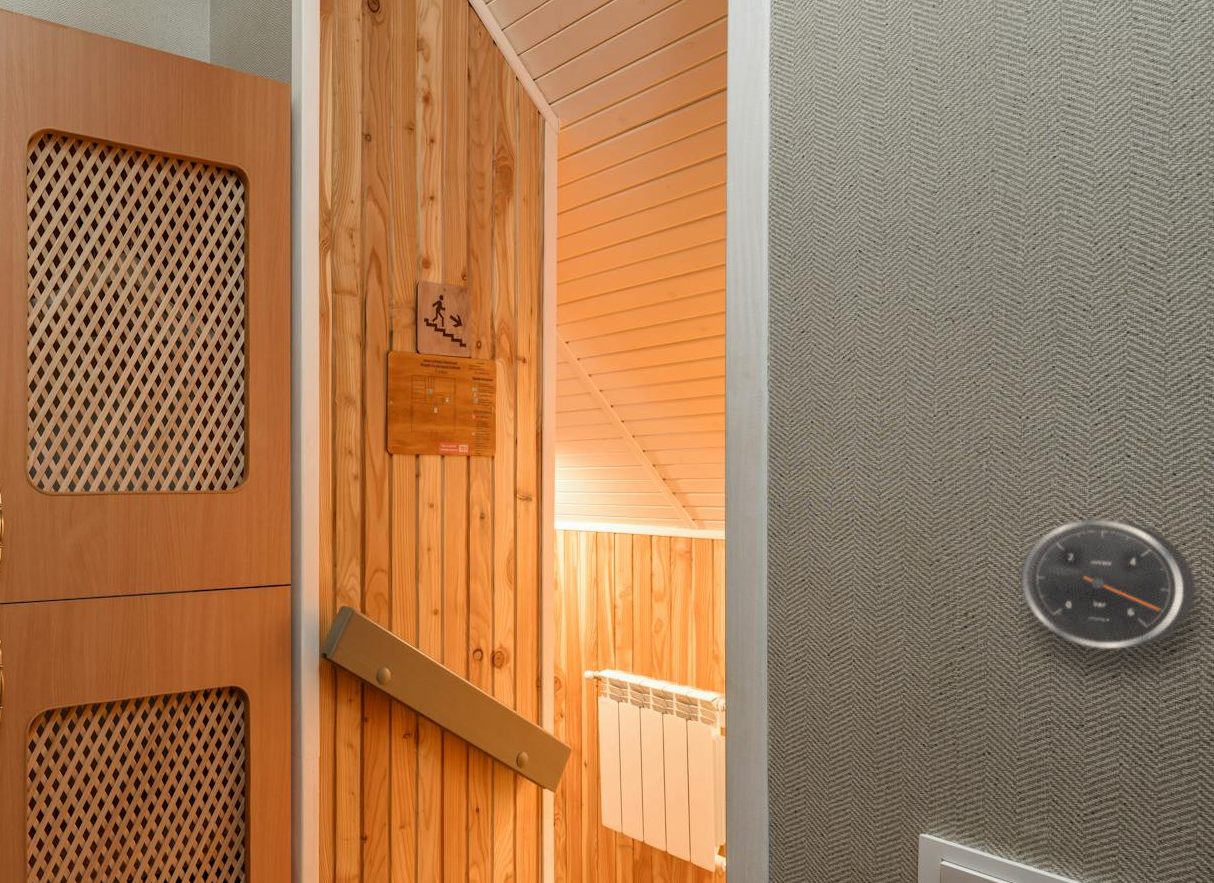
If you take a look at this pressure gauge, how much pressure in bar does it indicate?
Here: 5.5 bar
